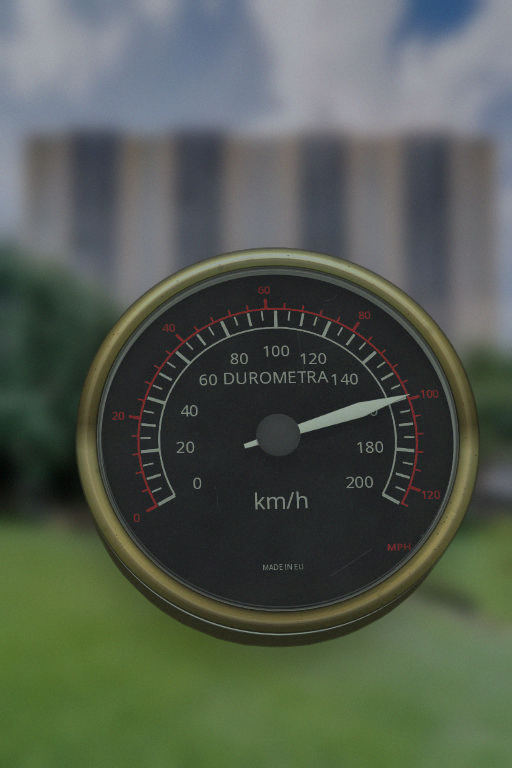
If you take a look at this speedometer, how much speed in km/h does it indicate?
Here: 160 km/h
